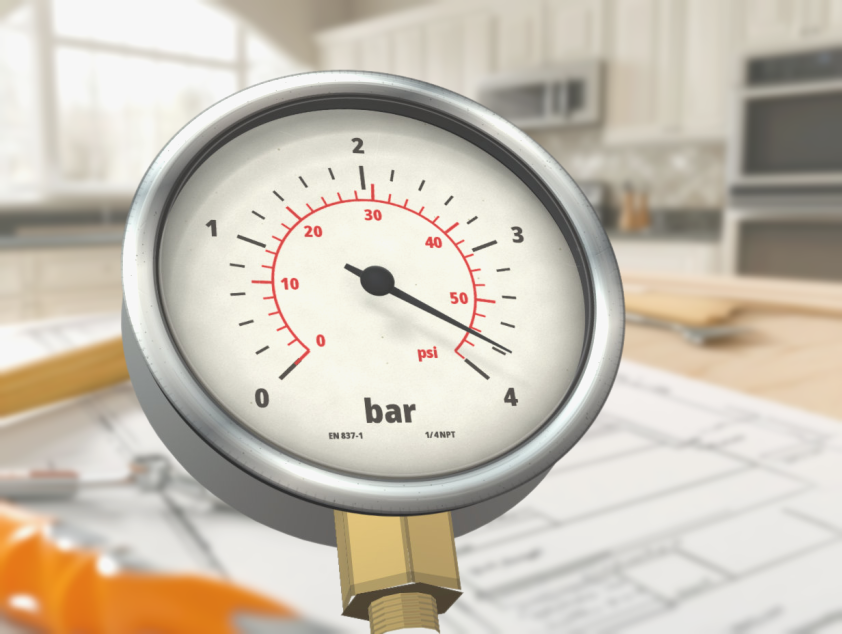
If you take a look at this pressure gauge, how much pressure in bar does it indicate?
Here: 3.8 bar
